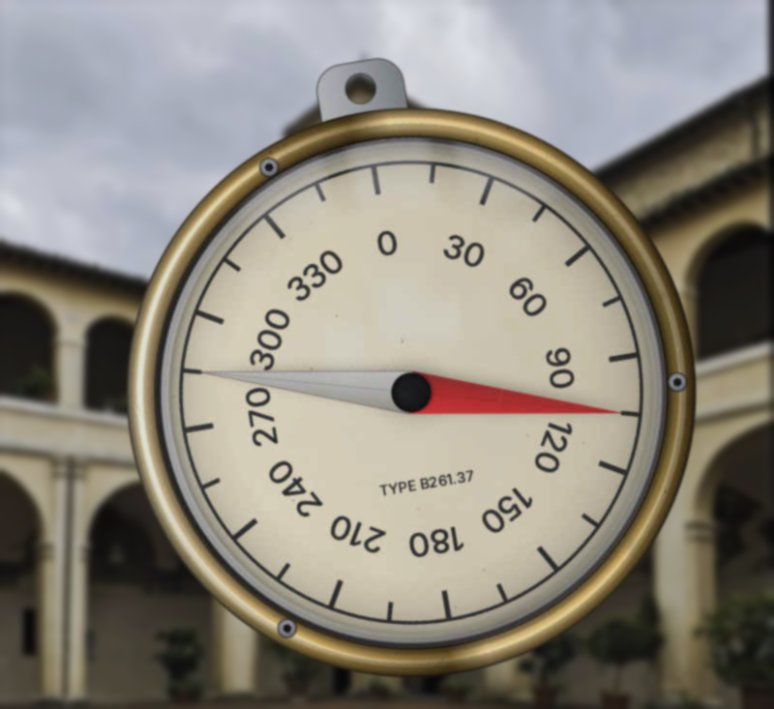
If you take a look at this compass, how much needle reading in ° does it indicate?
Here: 105 °
